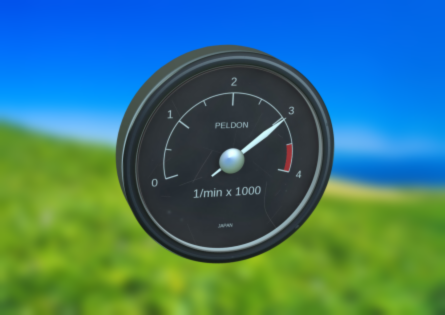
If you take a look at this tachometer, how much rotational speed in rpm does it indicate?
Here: 3000 rpm
